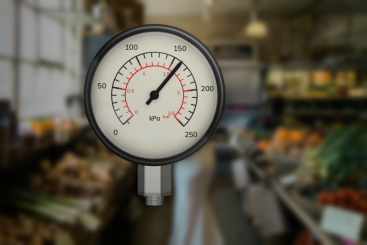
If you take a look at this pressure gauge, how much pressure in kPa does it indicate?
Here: 160 kPa
